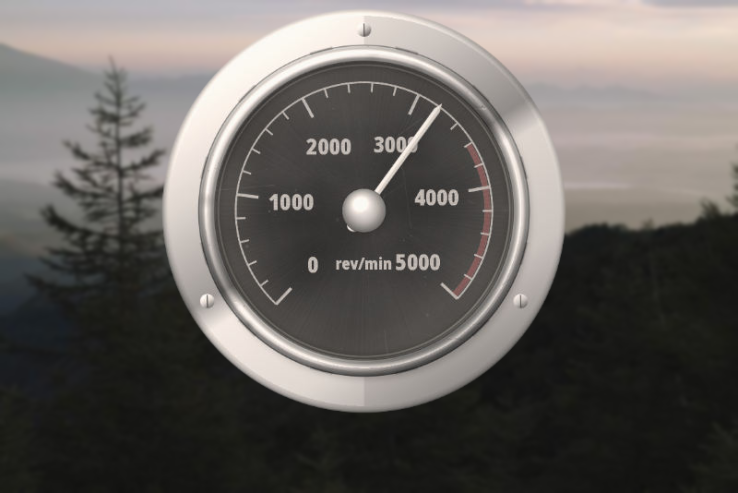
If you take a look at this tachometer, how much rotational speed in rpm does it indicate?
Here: 3200 rpm
